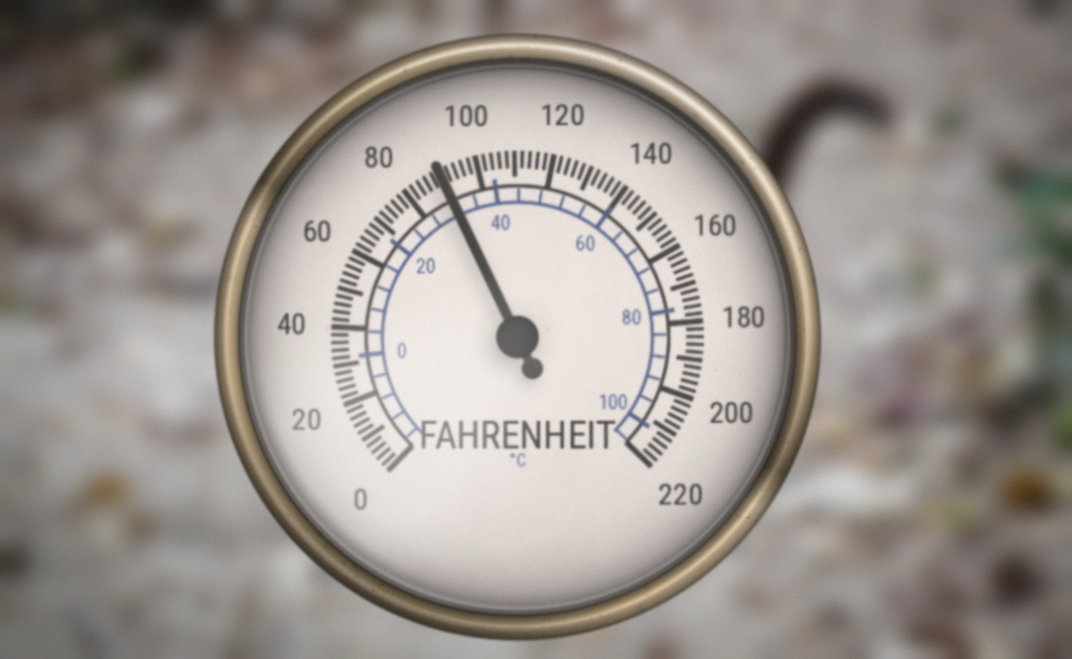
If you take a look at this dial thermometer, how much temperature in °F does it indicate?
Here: 90 °F
